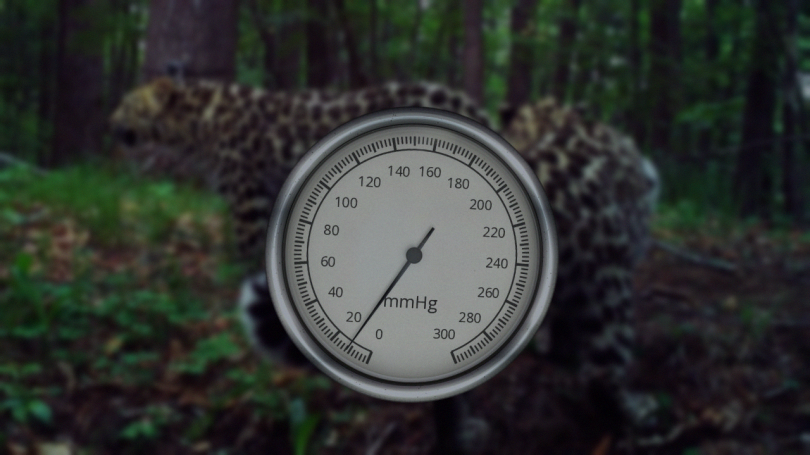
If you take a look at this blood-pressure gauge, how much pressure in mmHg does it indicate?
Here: 12 mmHg
